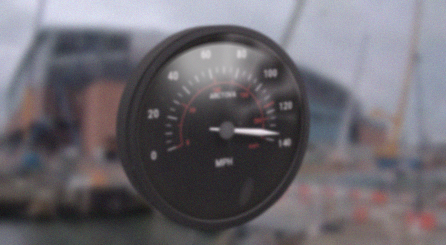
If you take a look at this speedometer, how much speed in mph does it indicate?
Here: 135 mph
